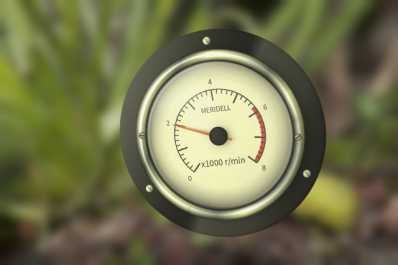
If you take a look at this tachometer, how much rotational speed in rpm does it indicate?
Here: 2000 rpm
